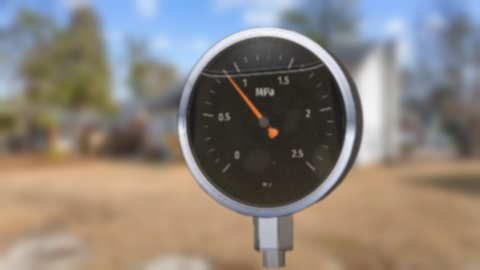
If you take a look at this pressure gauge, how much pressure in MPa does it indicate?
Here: 0.9 MPa
